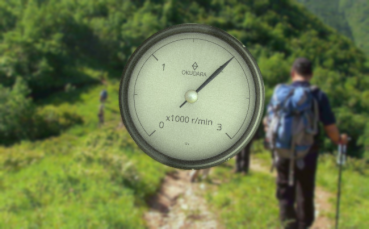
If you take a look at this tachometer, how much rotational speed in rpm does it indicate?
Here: 2000 rpm
